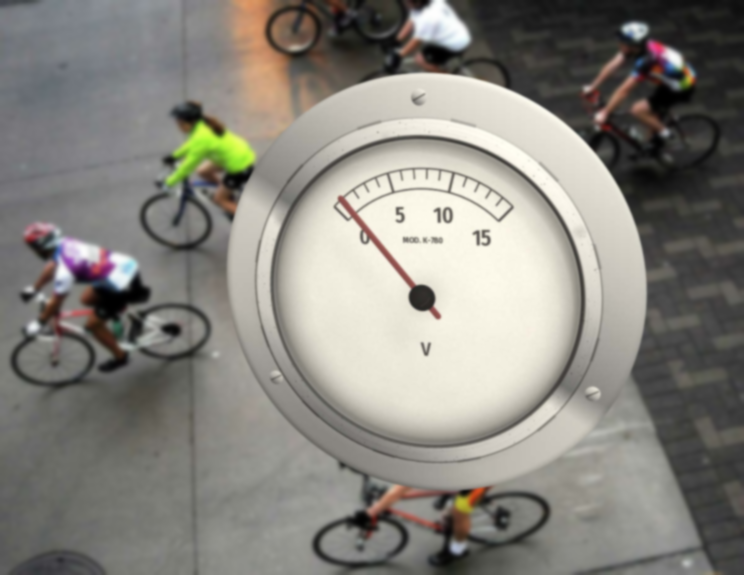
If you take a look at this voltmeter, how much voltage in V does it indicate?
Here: 1 V
